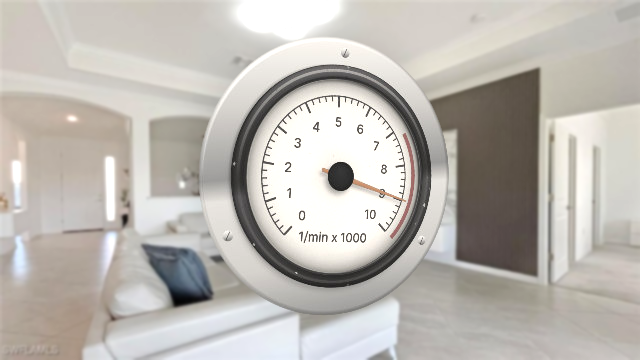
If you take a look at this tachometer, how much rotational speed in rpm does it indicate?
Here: 9000 rpm
